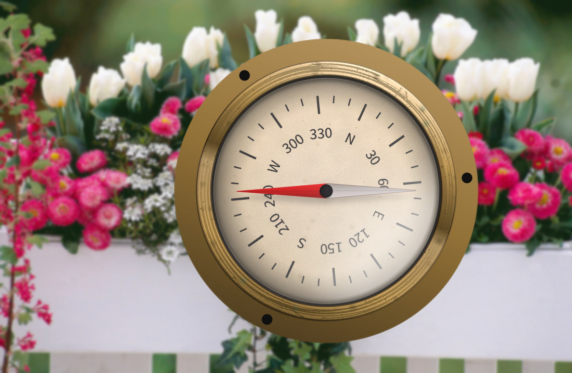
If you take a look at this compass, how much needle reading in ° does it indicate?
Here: 245 °
